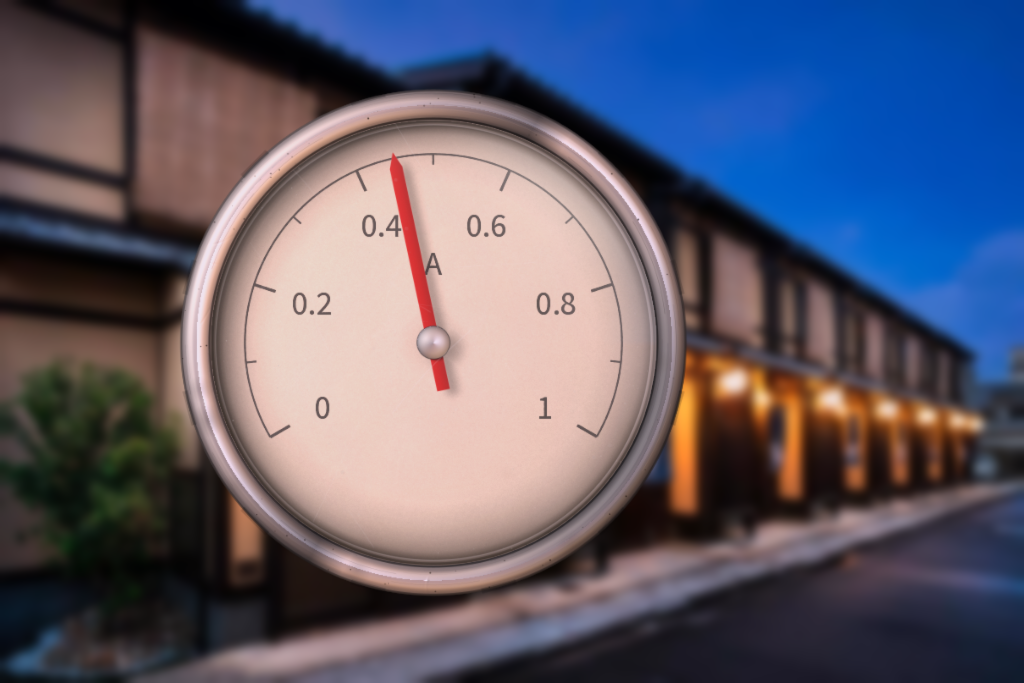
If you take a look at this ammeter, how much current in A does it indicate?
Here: 0.45 A
